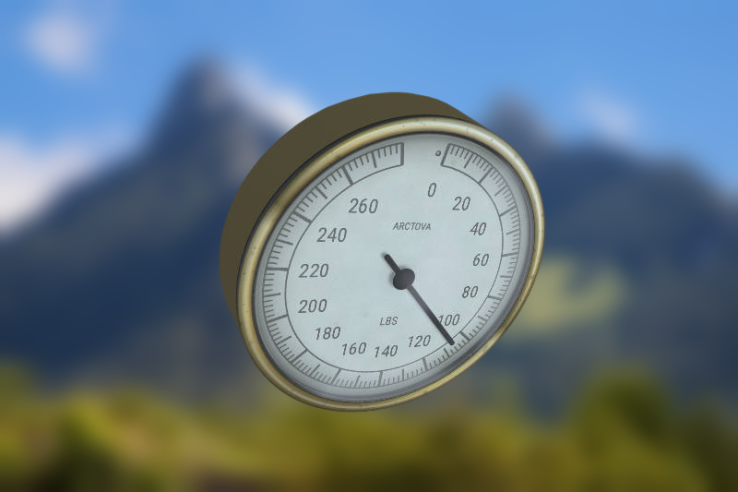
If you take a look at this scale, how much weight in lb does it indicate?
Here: 106 lb
